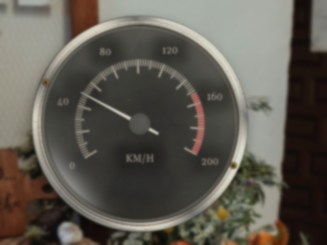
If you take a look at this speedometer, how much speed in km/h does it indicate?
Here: 50 km/h
